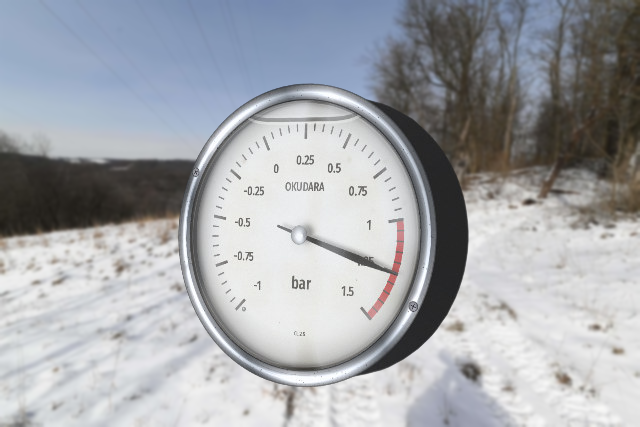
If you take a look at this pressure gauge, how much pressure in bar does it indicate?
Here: 1.25 bar
